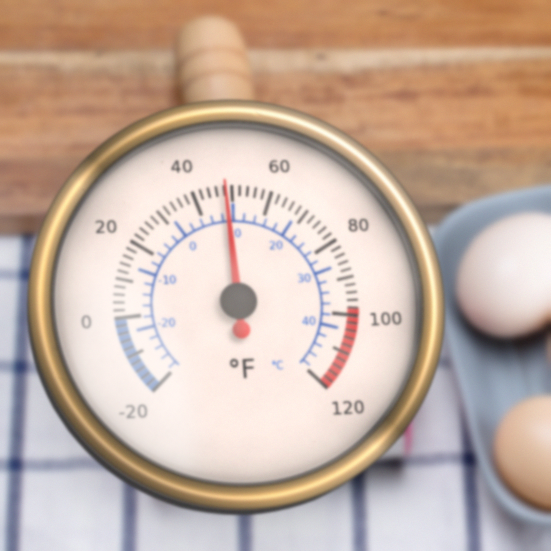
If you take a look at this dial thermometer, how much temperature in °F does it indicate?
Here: 48 °F
